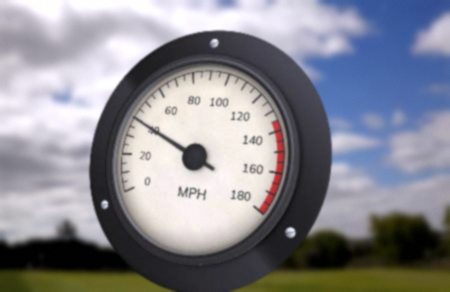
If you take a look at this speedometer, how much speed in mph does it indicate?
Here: 40 mph
